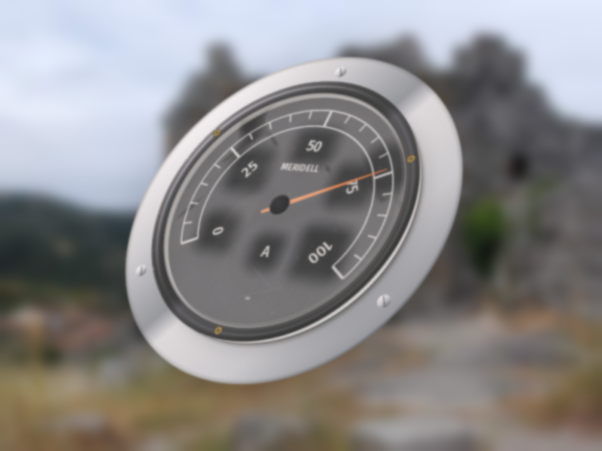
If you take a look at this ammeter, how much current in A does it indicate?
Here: 75 A
